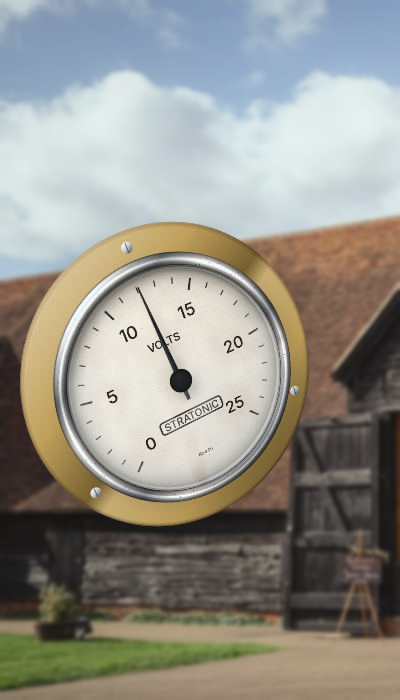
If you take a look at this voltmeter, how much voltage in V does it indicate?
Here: 12 V
